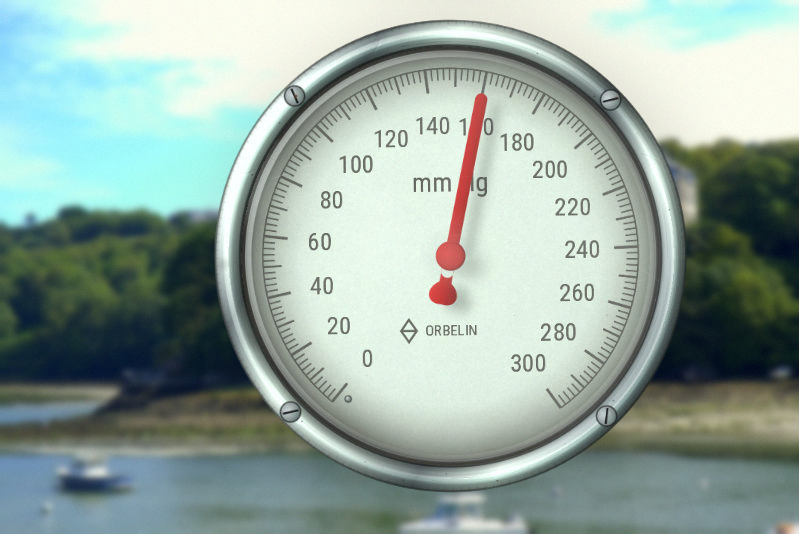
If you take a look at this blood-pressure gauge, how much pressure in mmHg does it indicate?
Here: 160 mmHg
